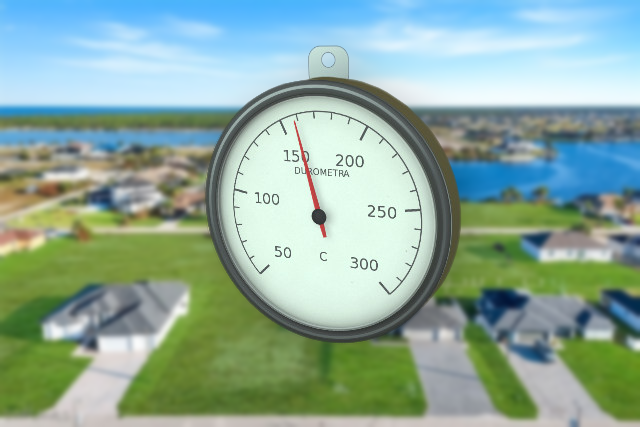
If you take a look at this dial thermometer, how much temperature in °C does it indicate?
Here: 160 °C
